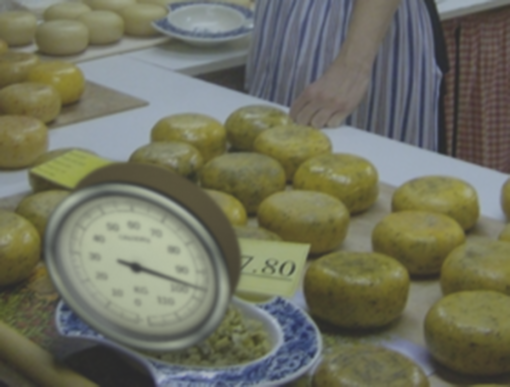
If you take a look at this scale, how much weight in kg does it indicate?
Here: 95 kg
